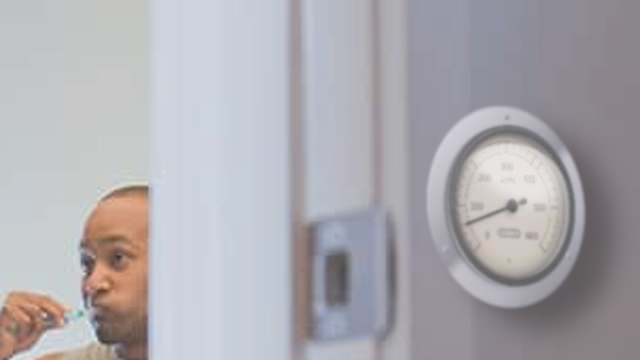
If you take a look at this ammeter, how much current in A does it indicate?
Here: 60 A
